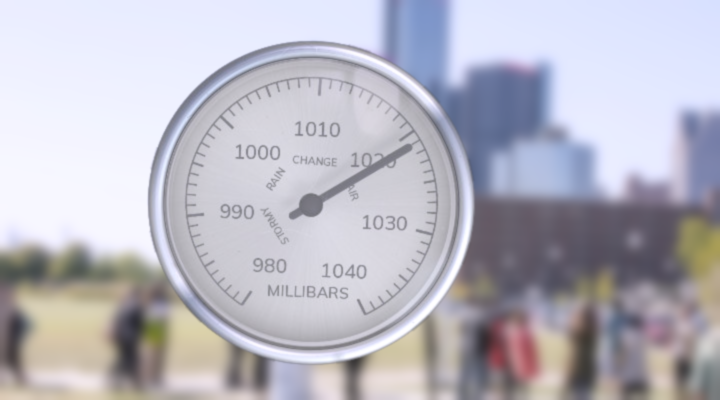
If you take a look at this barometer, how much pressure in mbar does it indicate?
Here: 1021 mbar
